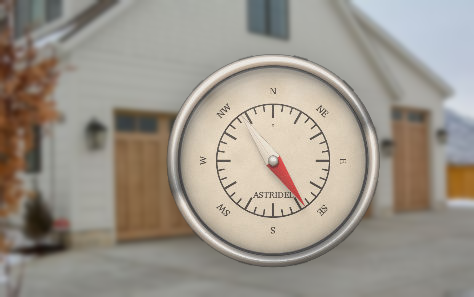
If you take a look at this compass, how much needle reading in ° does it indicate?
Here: 145 °
